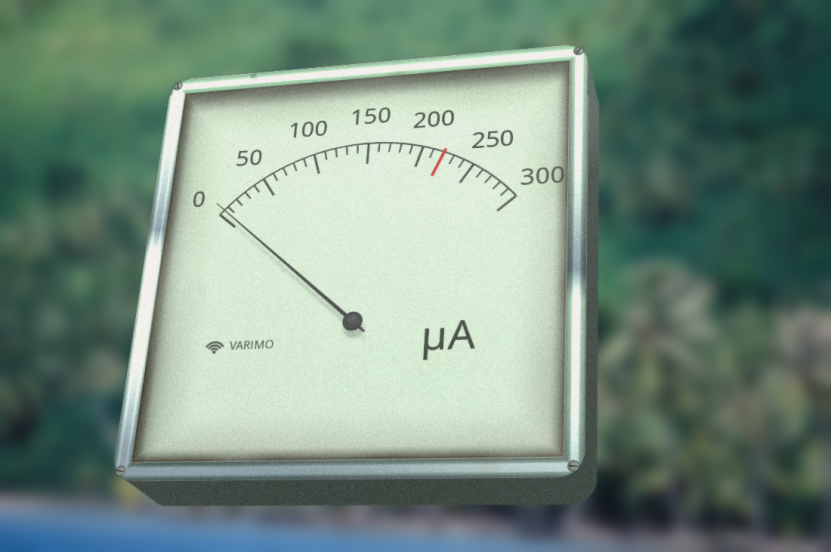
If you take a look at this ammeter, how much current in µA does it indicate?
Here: 5 µA
